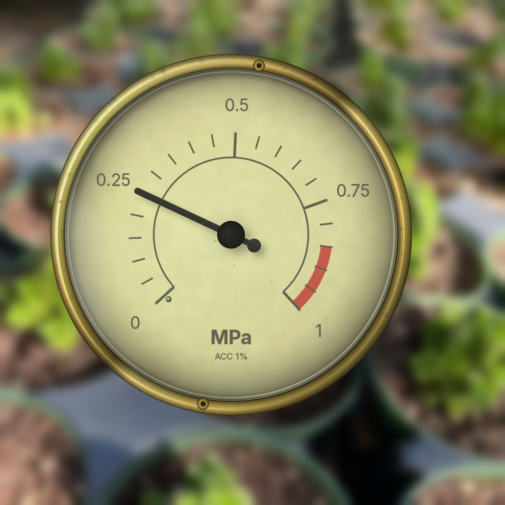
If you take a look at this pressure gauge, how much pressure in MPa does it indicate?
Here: 0.25 MPa
